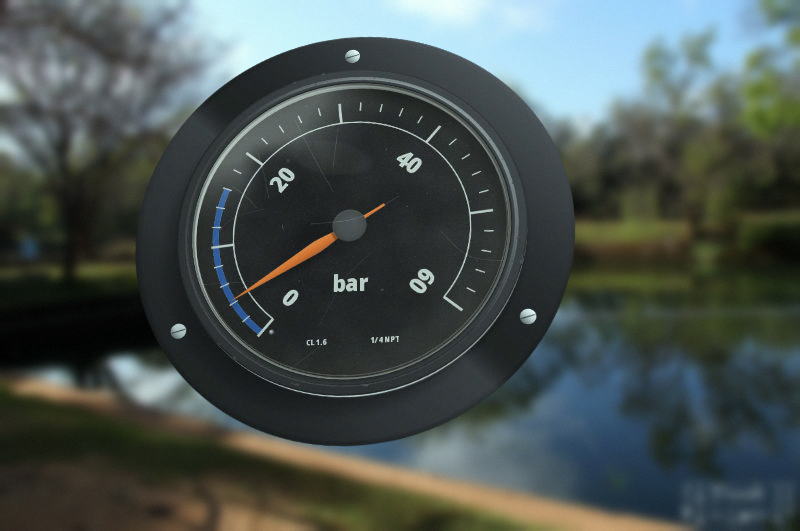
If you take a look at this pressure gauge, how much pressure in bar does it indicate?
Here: 4 bar
